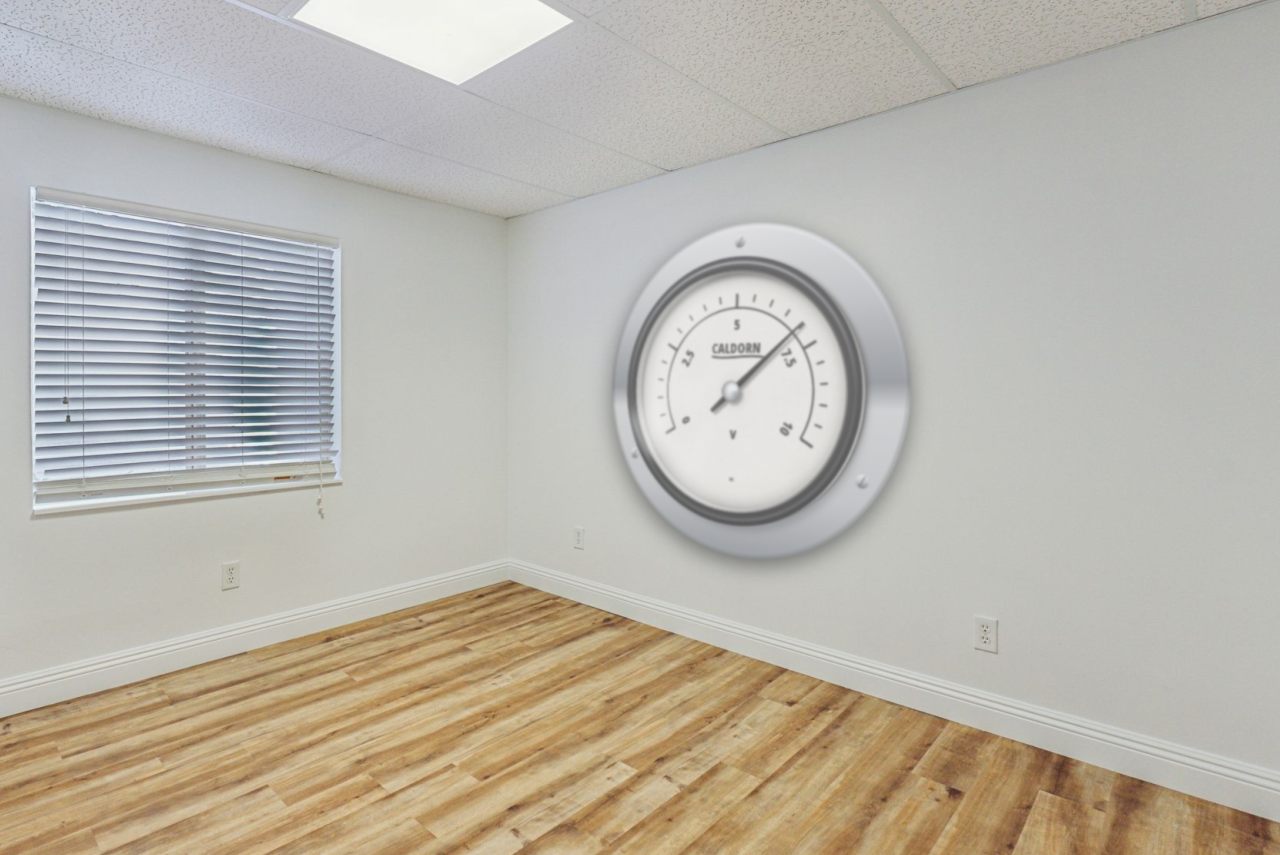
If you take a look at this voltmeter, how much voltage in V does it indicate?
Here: 7 V
